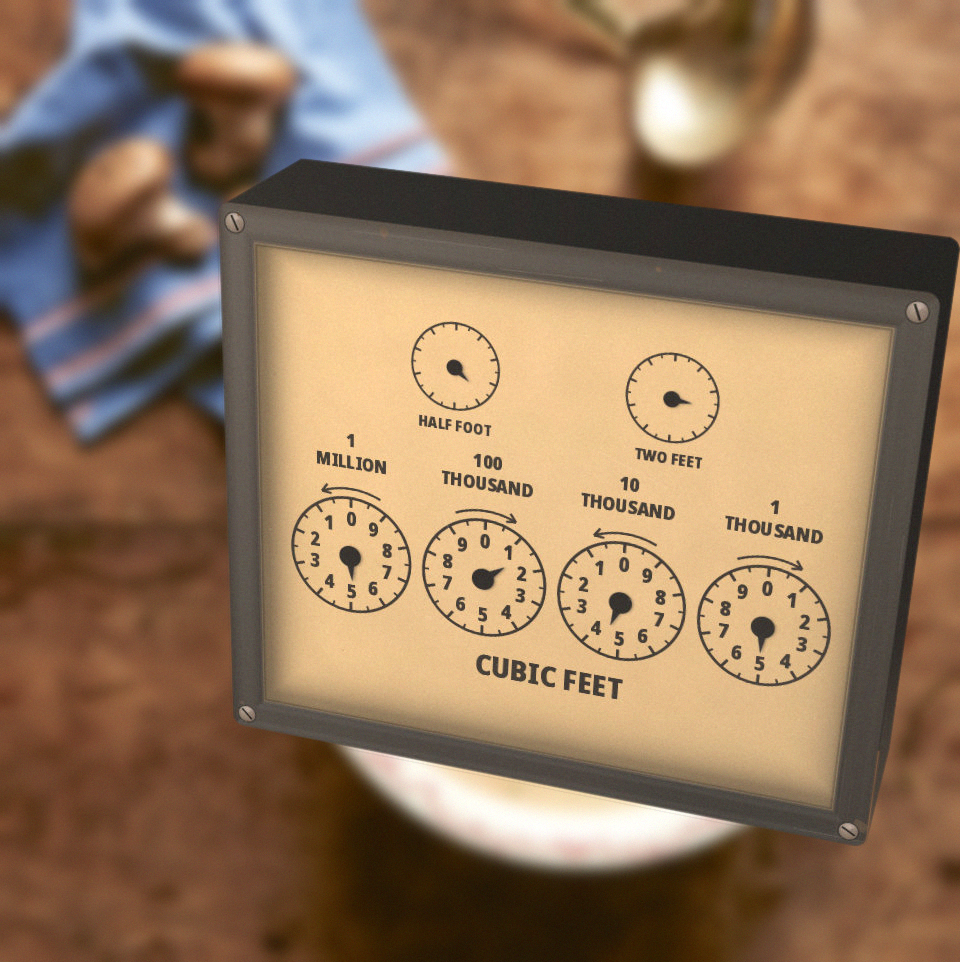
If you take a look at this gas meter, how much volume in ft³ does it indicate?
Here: 514500 ft³
